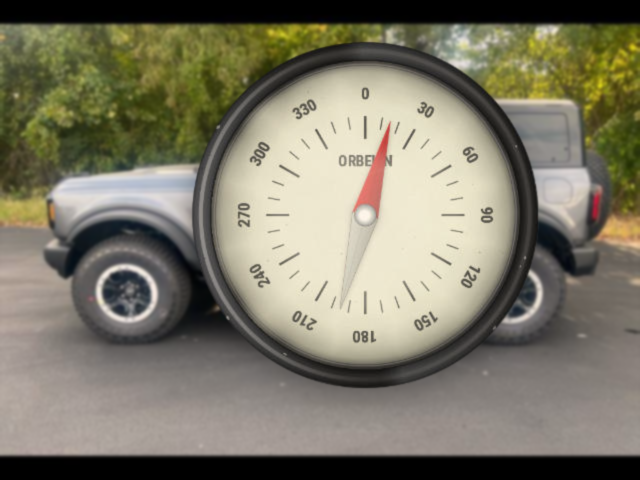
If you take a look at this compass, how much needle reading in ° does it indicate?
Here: 15 °
